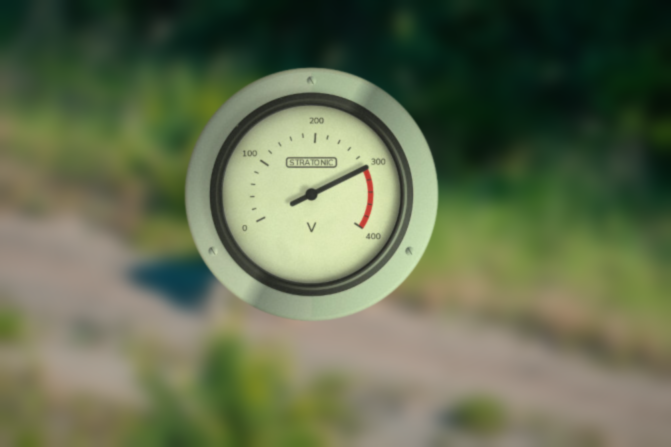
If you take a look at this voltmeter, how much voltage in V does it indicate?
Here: 300 V
